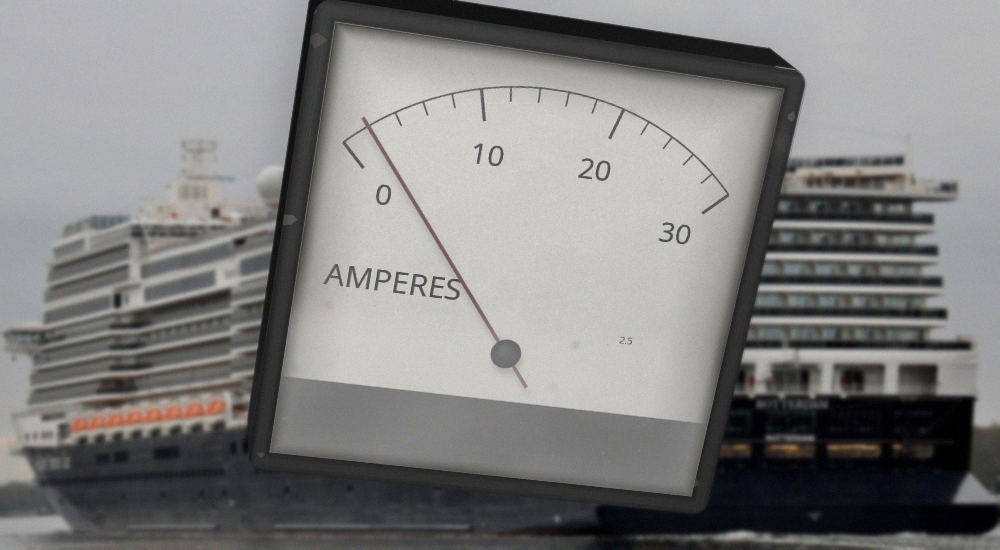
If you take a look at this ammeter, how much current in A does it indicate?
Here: 2 A
